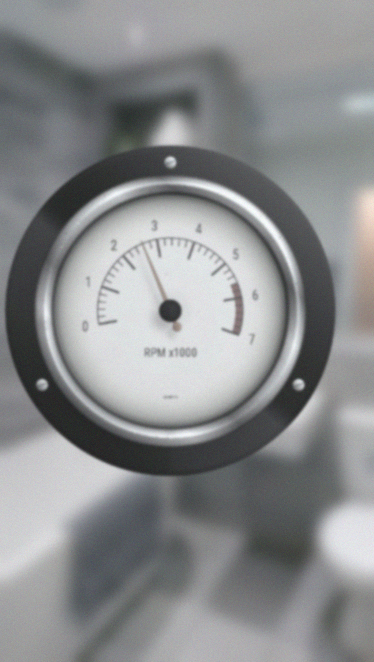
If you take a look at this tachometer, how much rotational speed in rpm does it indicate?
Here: 2600 rpm
